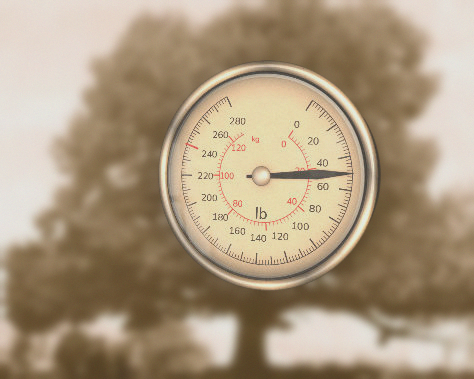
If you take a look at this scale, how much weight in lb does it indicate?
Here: 50 lb
